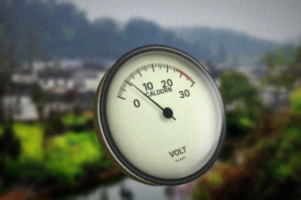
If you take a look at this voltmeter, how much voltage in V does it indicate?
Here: 5 V
